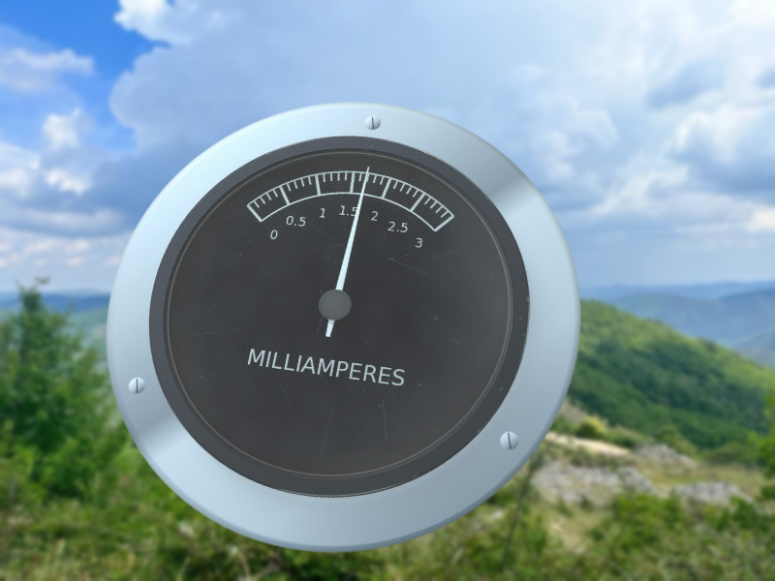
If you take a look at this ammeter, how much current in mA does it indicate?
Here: 1.7 mA
